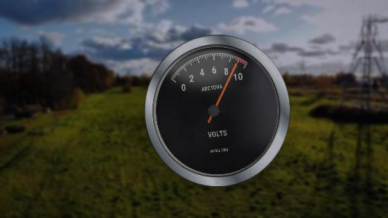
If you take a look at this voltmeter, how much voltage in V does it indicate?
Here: 9 V
